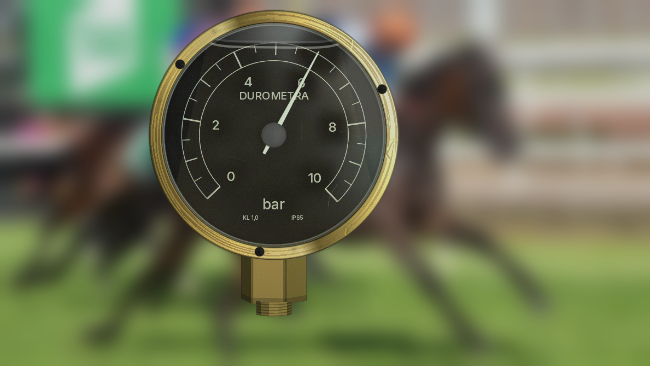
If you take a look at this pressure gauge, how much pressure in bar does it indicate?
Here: 6 bar
